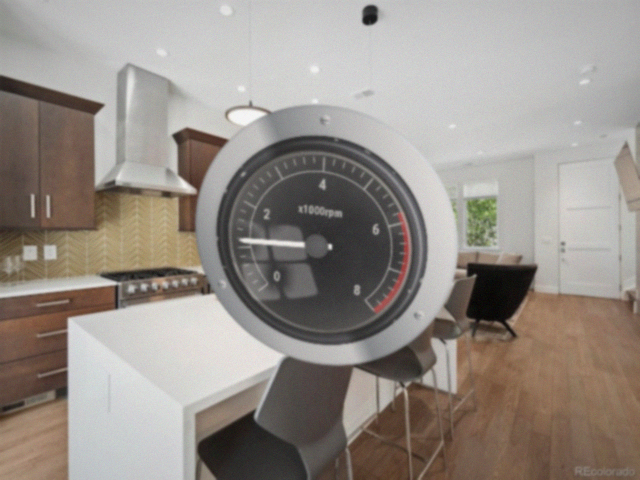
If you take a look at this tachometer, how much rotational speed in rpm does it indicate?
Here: 1200 rpm
